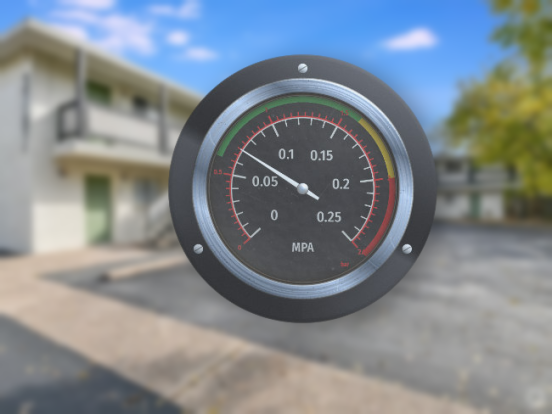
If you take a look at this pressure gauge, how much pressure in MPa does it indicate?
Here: 0.07 MPa
